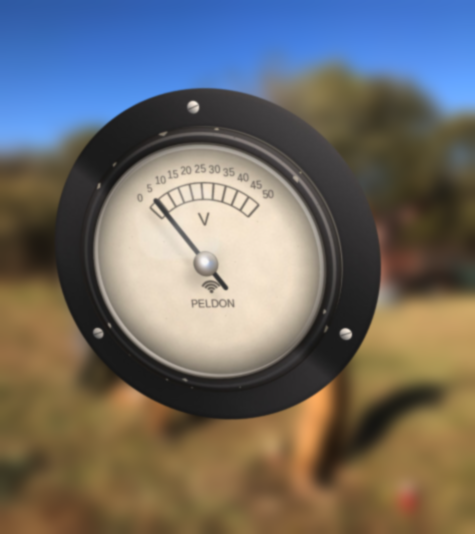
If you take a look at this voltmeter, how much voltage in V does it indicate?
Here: 5 V
